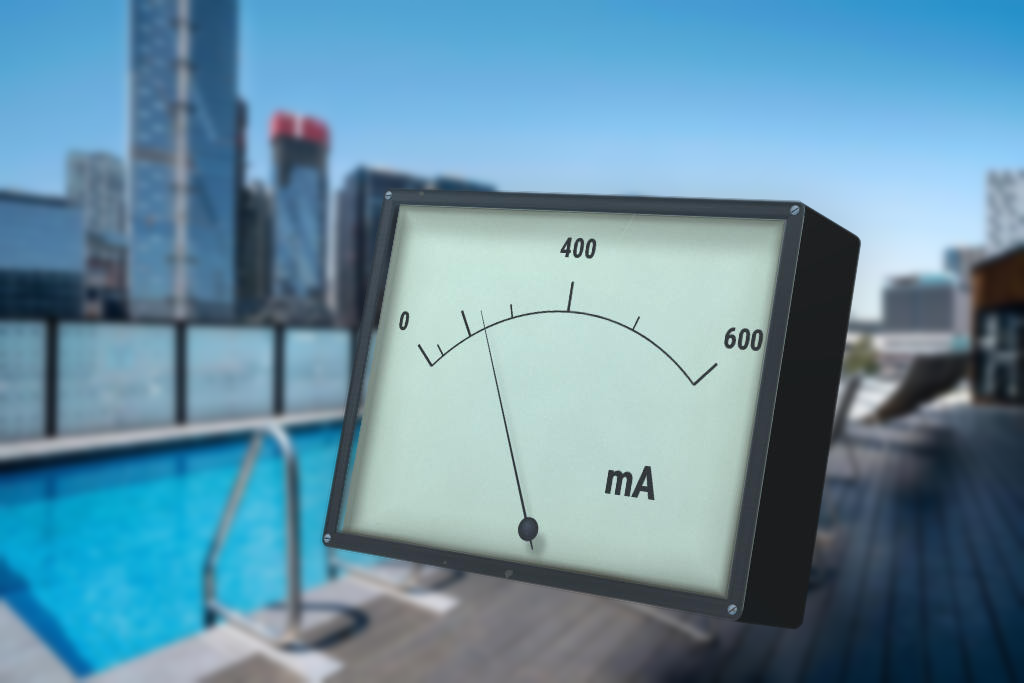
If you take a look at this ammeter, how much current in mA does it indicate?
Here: 250 mA
